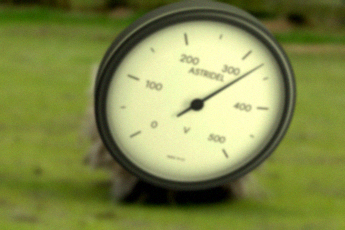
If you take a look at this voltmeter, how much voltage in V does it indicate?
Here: 325 V
